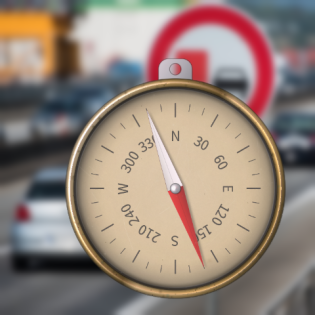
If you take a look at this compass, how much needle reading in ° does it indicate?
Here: 160 °
